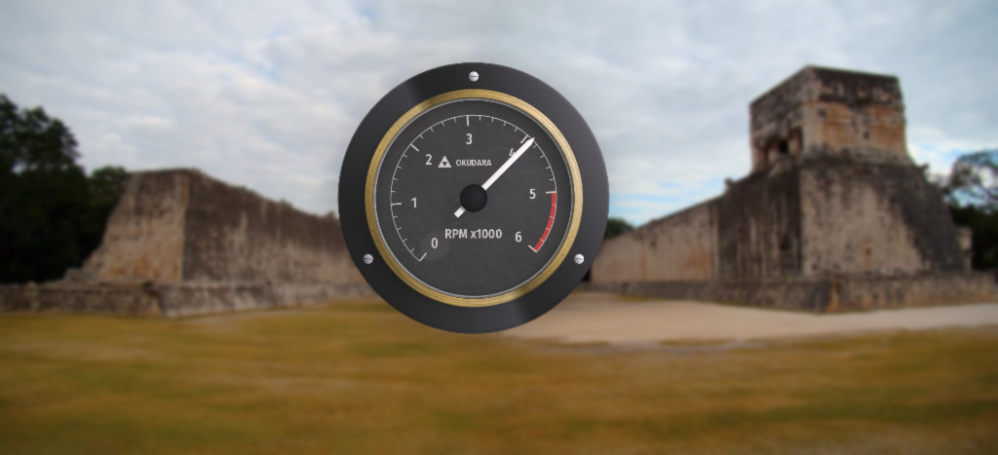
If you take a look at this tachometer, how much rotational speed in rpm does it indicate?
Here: 4100 rpm
